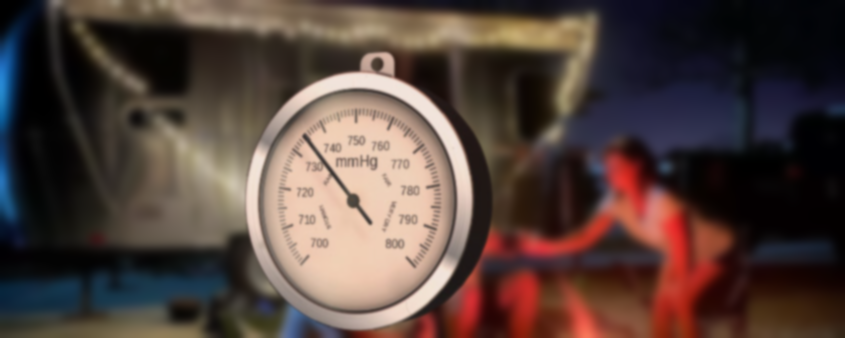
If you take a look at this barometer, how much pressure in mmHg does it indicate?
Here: 735 mmHg
